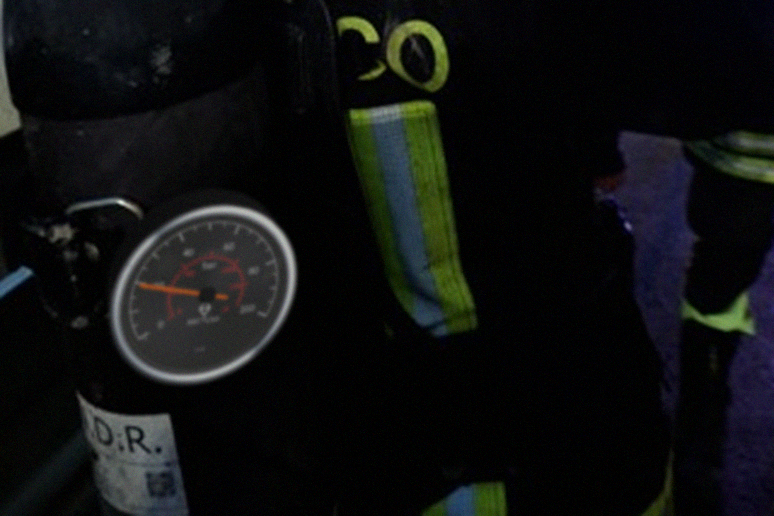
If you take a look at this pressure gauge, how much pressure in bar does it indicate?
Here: 20 bar
